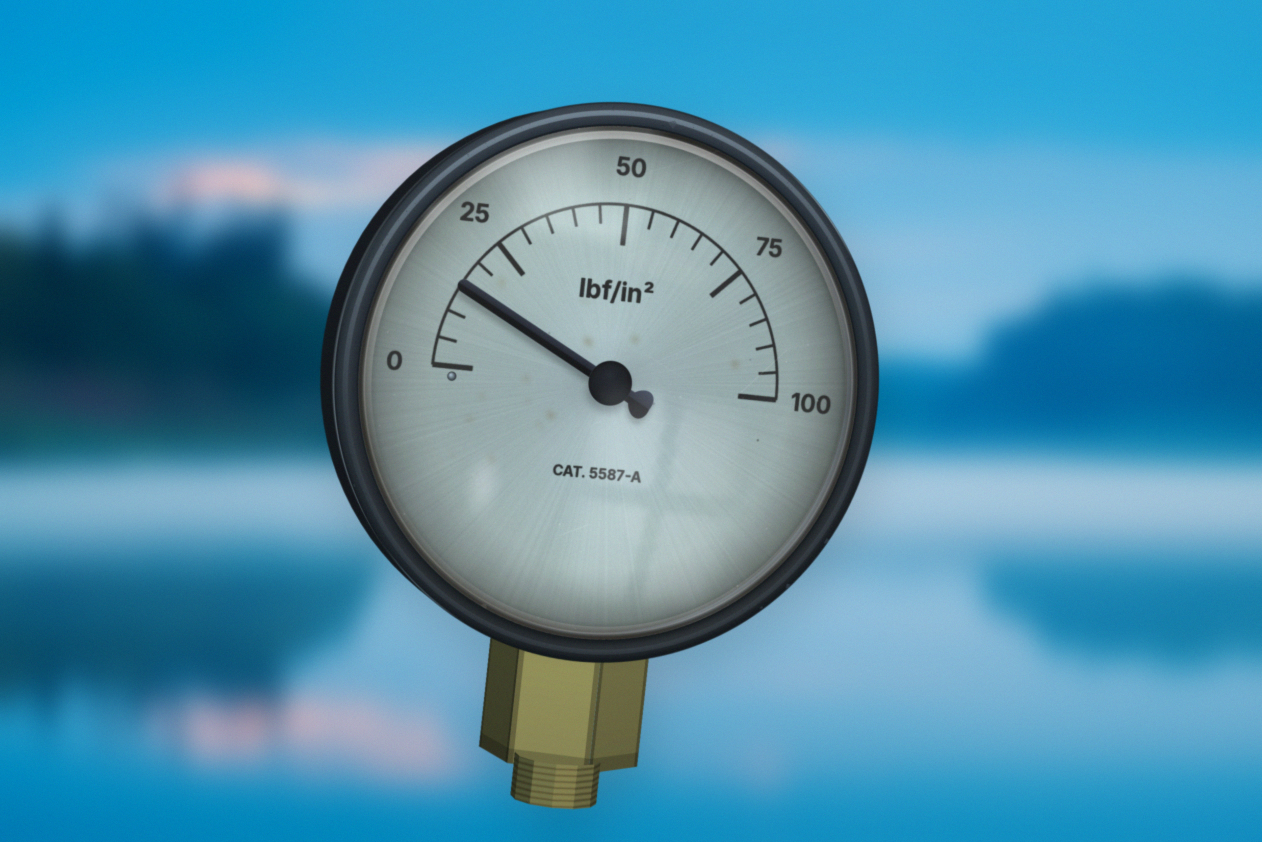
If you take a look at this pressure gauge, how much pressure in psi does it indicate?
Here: 15 psi
